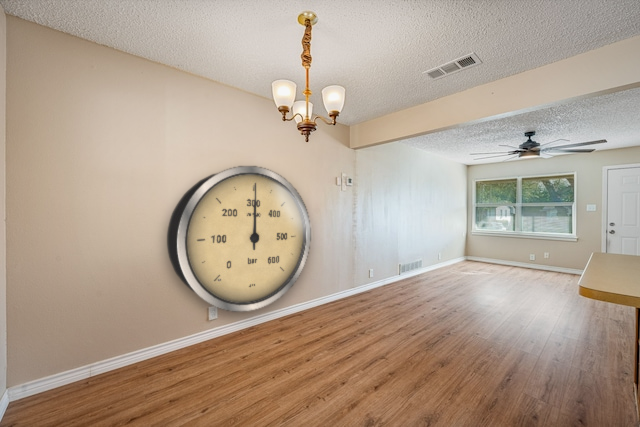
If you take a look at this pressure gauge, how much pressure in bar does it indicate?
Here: 300 bar
